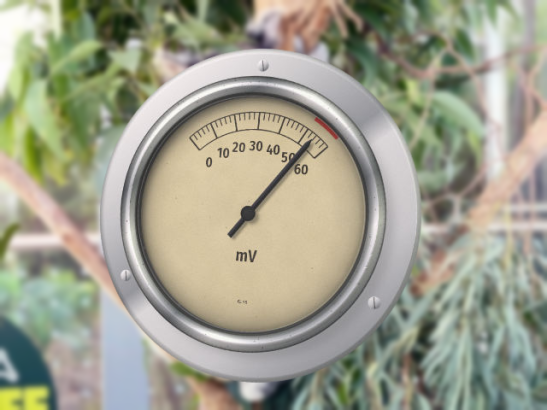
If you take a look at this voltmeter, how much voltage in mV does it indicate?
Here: 54 mV
